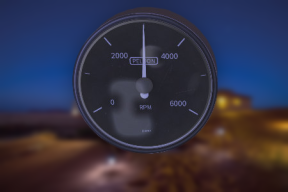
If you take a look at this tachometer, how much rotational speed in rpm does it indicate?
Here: 3000 rpm
